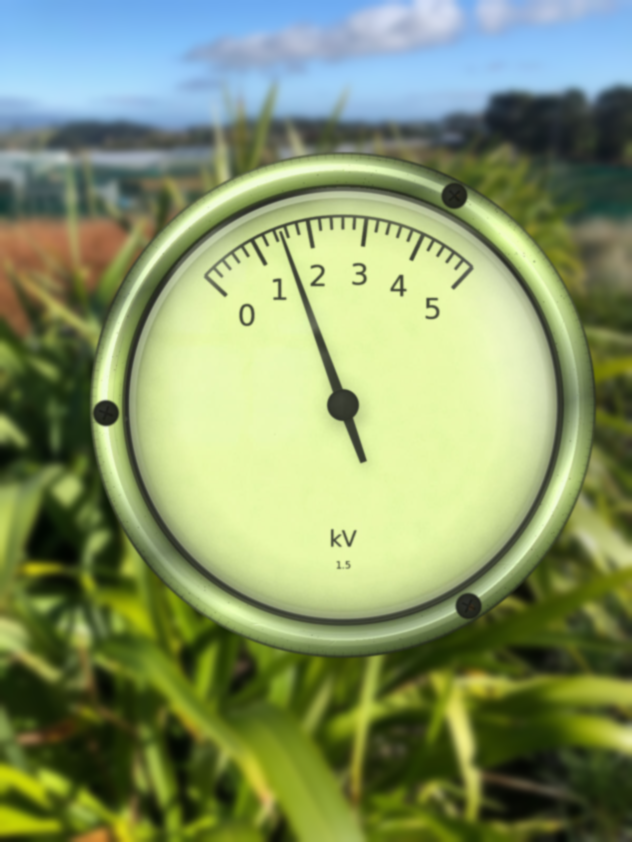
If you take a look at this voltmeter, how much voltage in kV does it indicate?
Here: 1.5 kV
